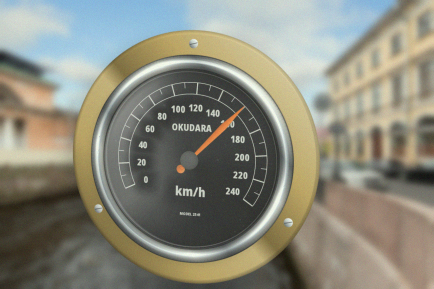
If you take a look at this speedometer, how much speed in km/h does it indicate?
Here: 160 km/h
